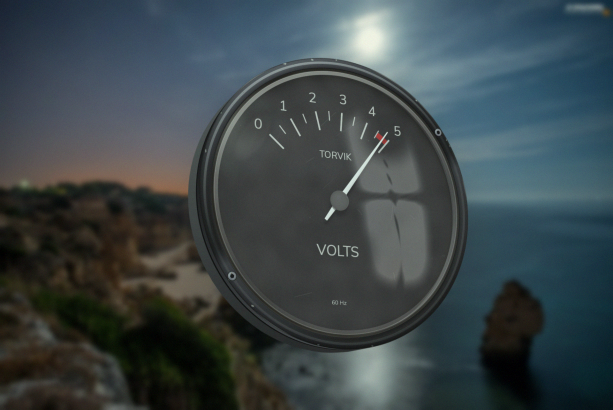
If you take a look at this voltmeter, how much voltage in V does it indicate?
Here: 4.75 V
